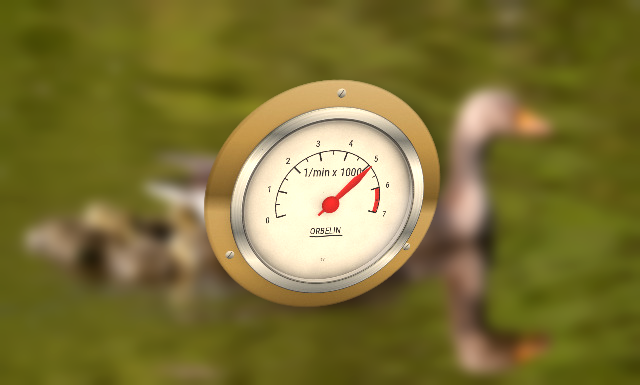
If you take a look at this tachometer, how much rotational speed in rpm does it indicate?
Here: 5000 rpm
